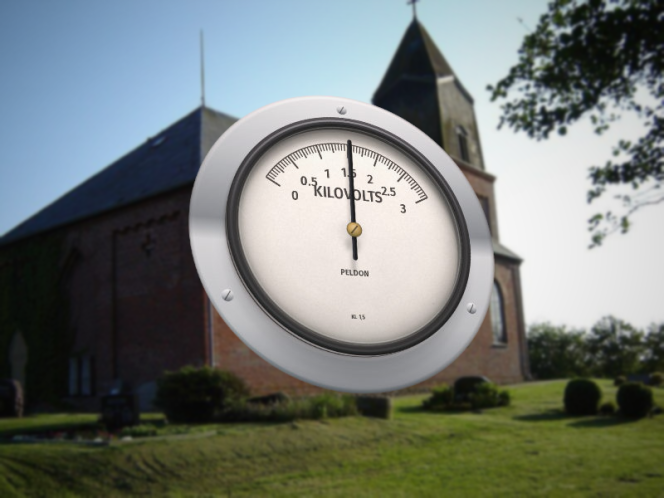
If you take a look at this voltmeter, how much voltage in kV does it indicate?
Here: 1.5 kV
